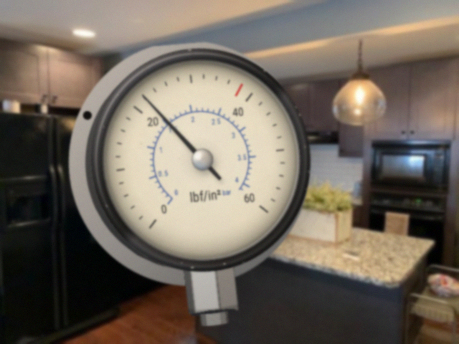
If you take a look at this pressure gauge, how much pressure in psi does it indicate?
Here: 22 psi
